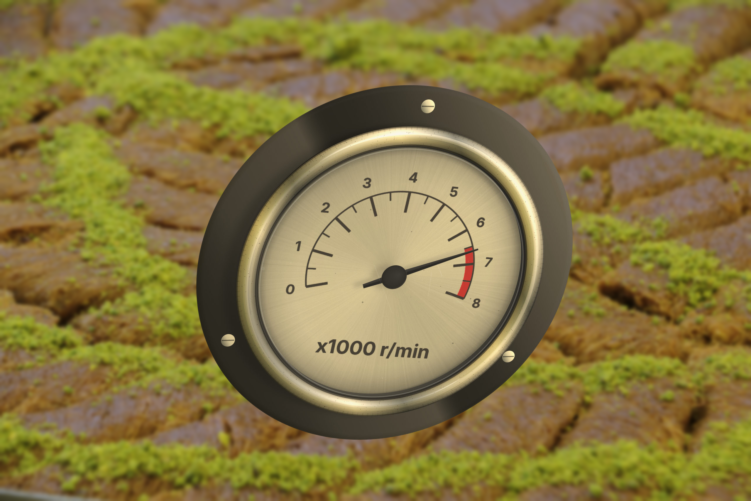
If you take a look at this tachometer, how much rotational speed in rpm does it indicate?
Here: 6500 rpm
